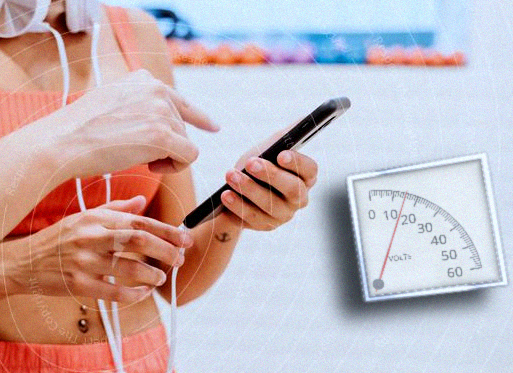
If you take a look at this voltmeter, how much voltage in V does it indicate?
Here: 15 V
